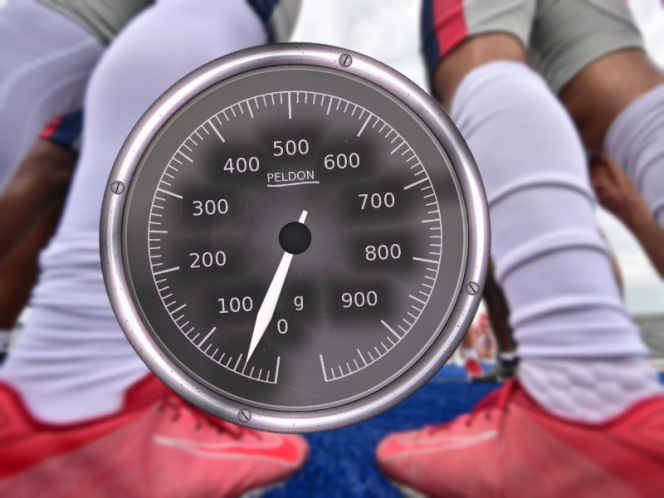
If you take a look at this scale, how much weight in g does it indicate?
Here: 40 g
